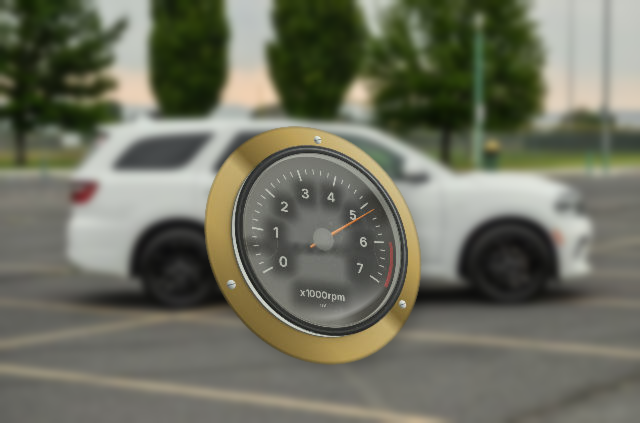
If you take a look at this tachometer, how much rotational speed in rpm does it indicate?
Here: 5200 rpm
